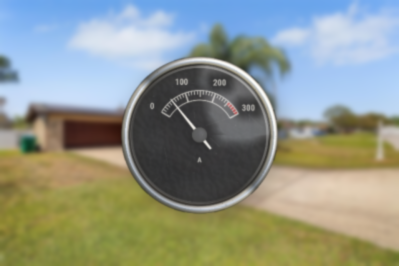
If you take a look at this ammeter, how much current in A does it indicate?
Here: 50 A
